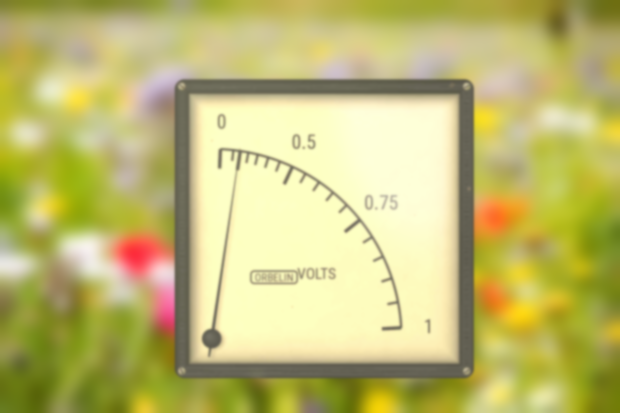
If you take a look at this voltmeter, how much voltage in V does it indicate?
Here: 0.25 V
